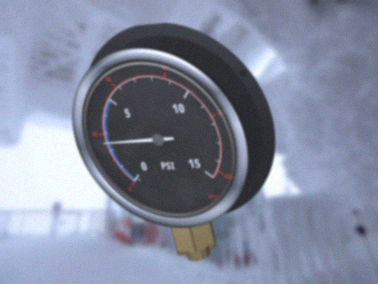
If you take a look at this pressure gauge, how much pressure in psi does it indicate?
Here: 2.5 psi
